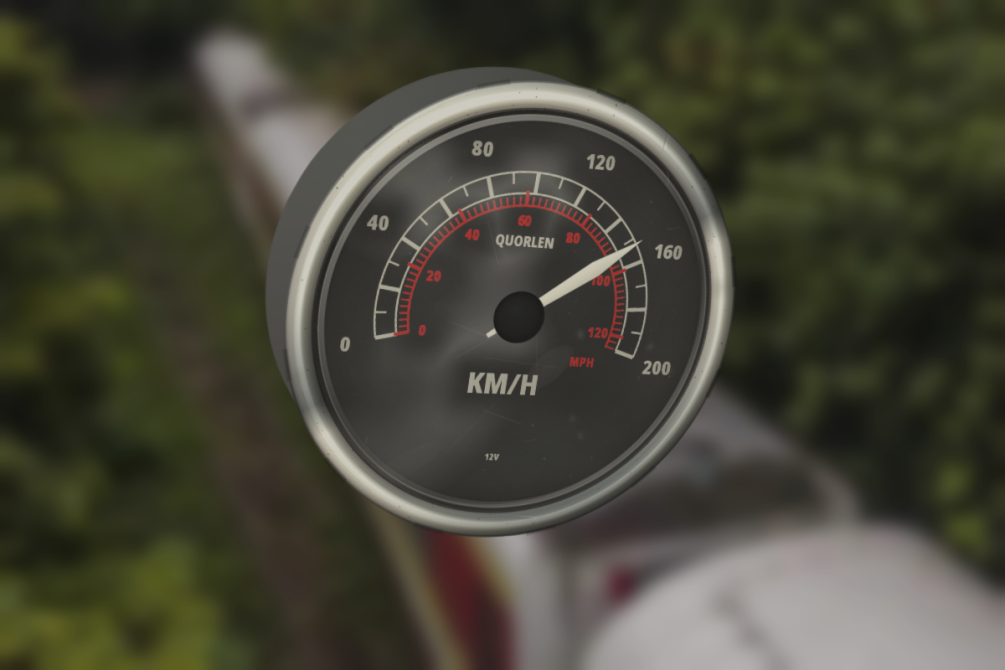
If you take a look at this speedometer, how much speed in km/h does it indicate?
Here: 150 km/h
